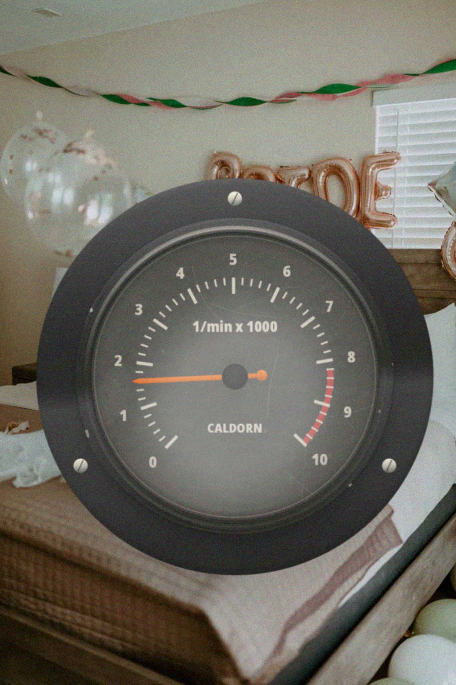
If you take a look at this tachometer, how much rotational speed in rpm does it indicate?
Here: 1600 rpm
